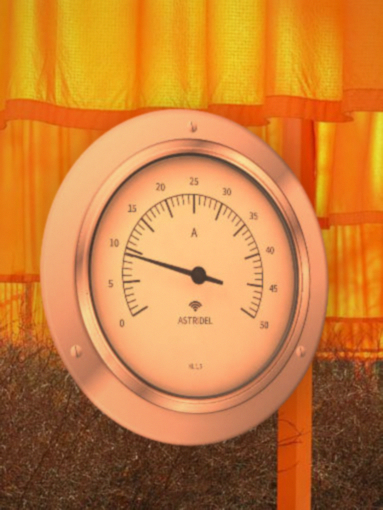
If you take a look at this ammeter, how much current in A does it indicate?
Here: 9 A
